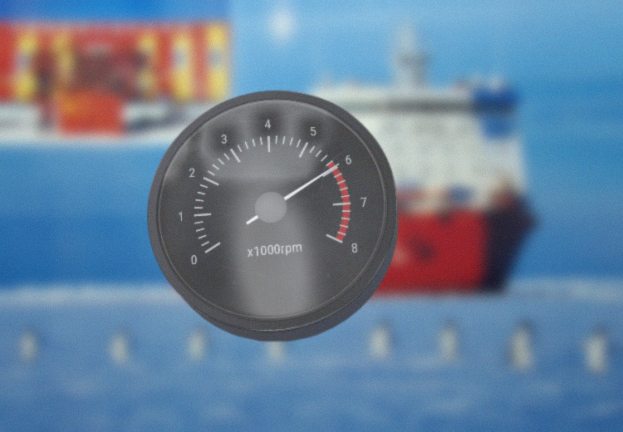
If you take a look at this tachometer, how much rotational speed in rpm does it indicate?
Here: 6000 rpm
